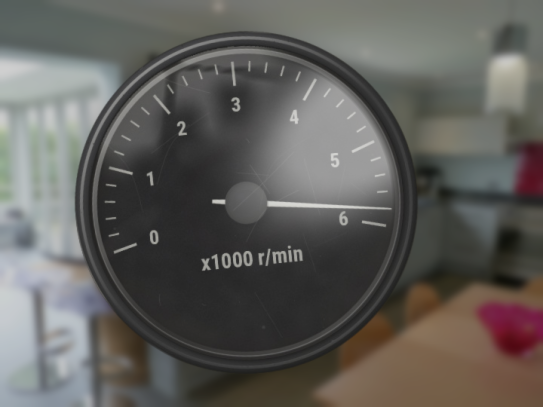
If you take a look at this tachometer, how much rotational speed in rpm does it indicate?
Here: 5800 rpm
